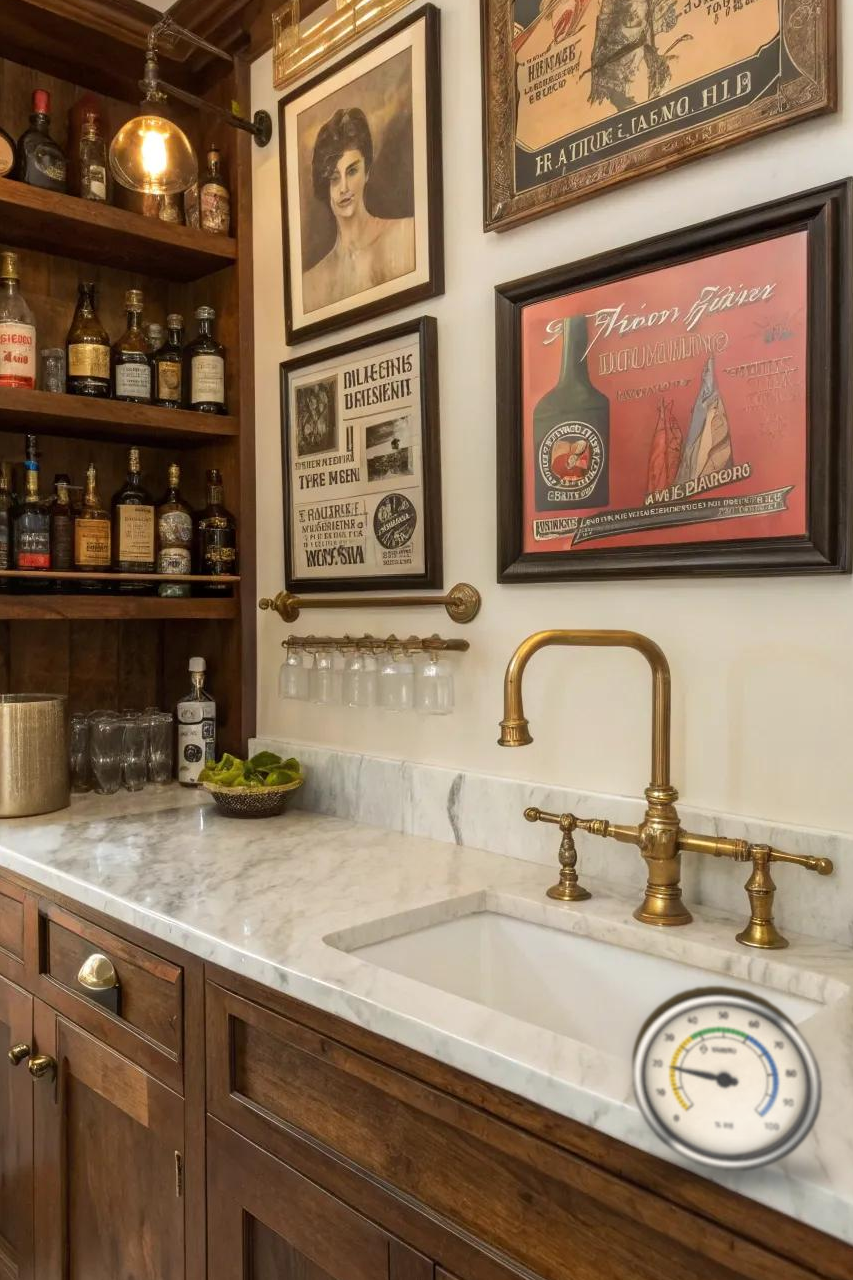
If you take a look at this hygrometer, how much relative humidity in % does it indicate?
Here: 20 %
